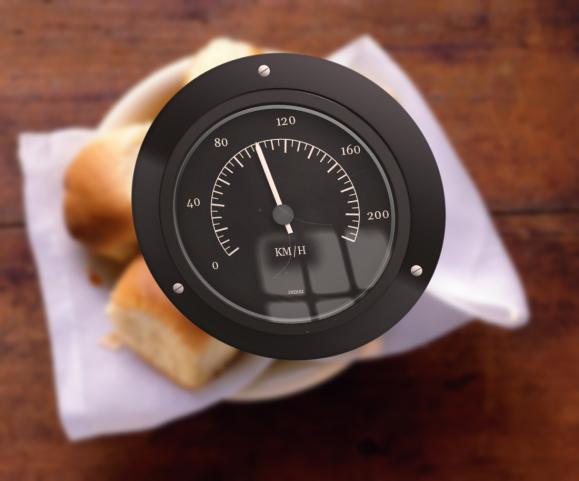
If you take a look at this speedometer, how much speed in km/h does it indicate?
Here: 100 km/h
